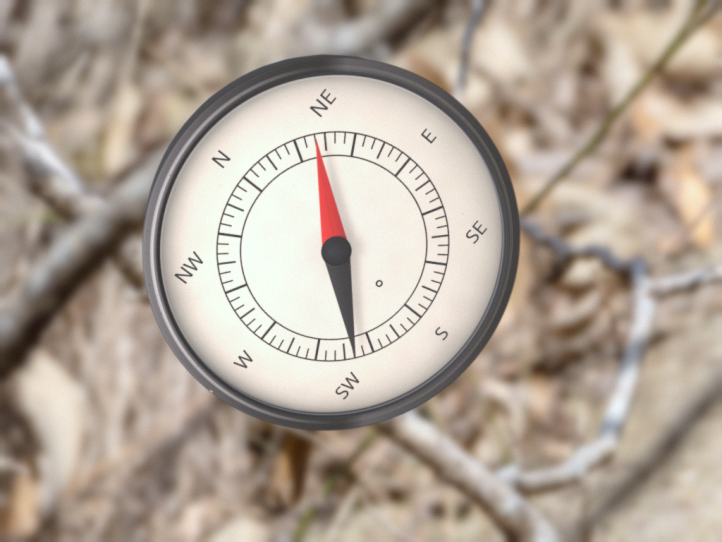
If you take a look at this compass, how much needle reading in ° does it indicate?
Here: 40 °
